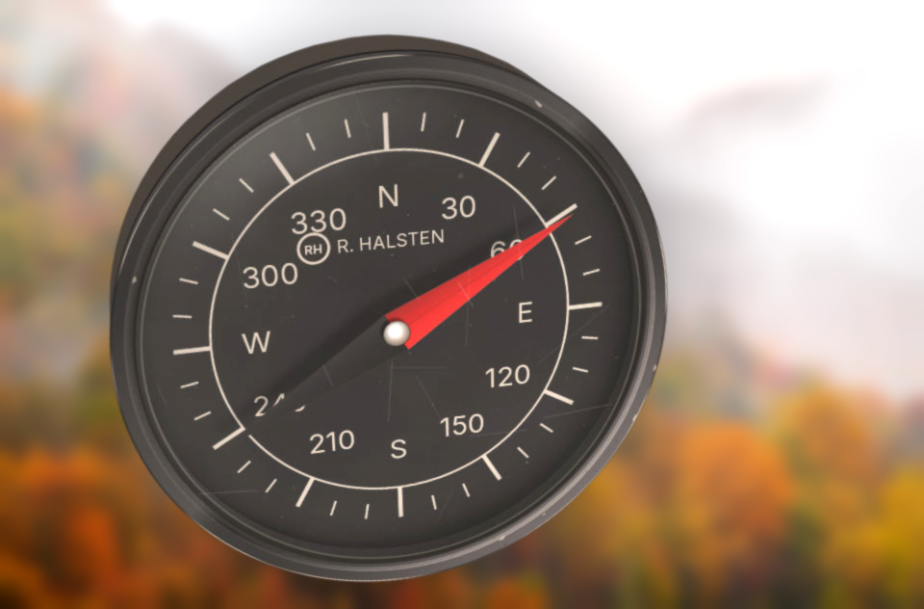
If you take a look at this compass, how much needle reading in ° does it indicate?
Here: 60 °
